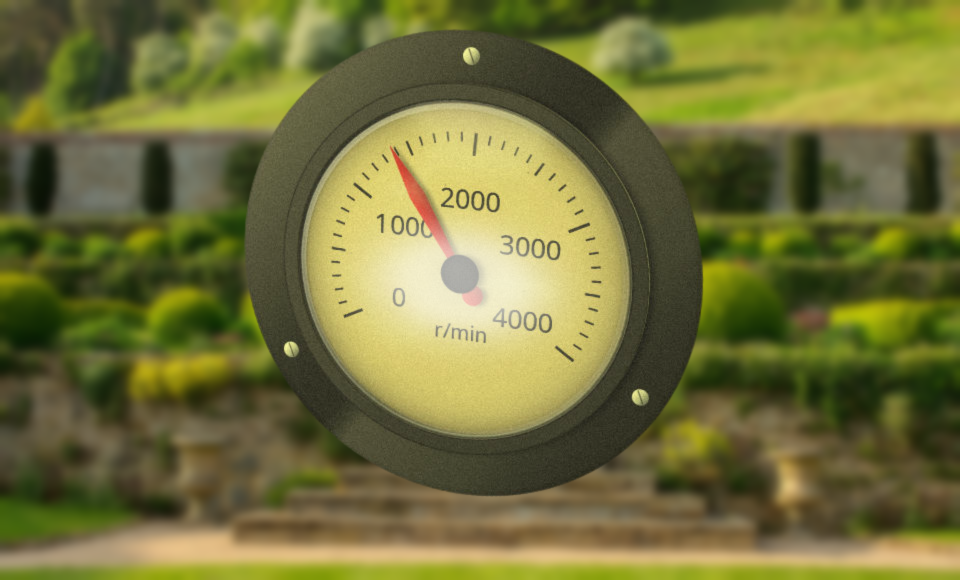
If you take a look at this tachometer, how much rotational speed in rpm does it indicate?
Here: 1400 rpm
